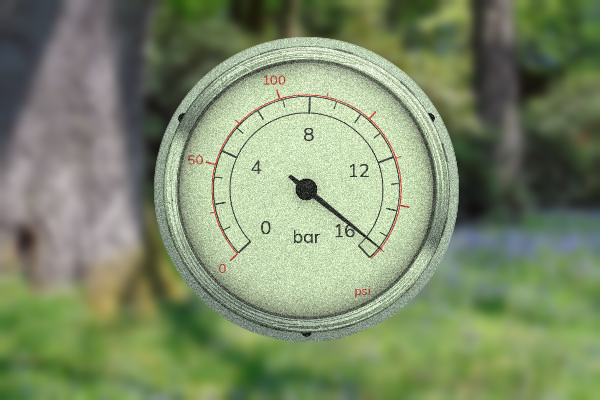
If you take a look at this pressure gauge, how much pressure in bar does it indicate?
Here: 15.5 bar
